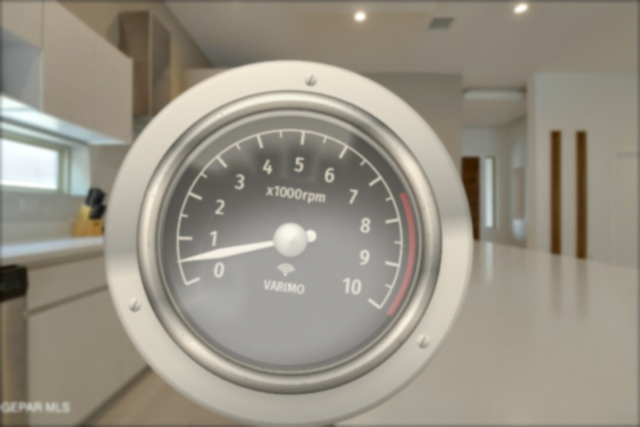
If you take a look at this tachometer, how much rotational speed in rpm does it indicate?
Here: 500 rpm
